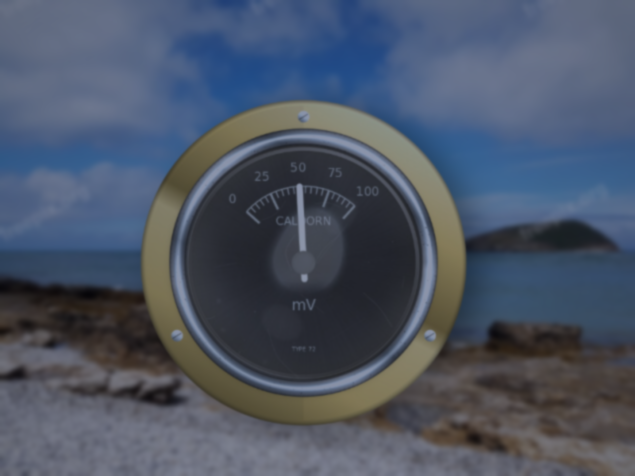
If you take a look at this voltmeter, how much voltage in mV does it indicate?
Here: 50 mV
